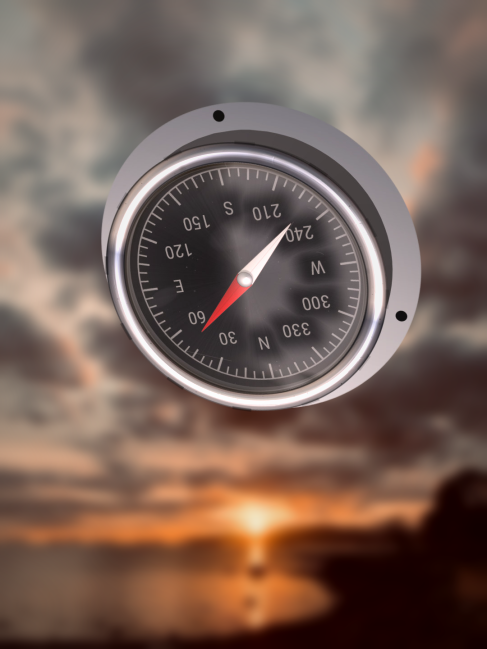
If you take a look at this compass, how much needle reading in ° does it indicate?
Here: 50 °
